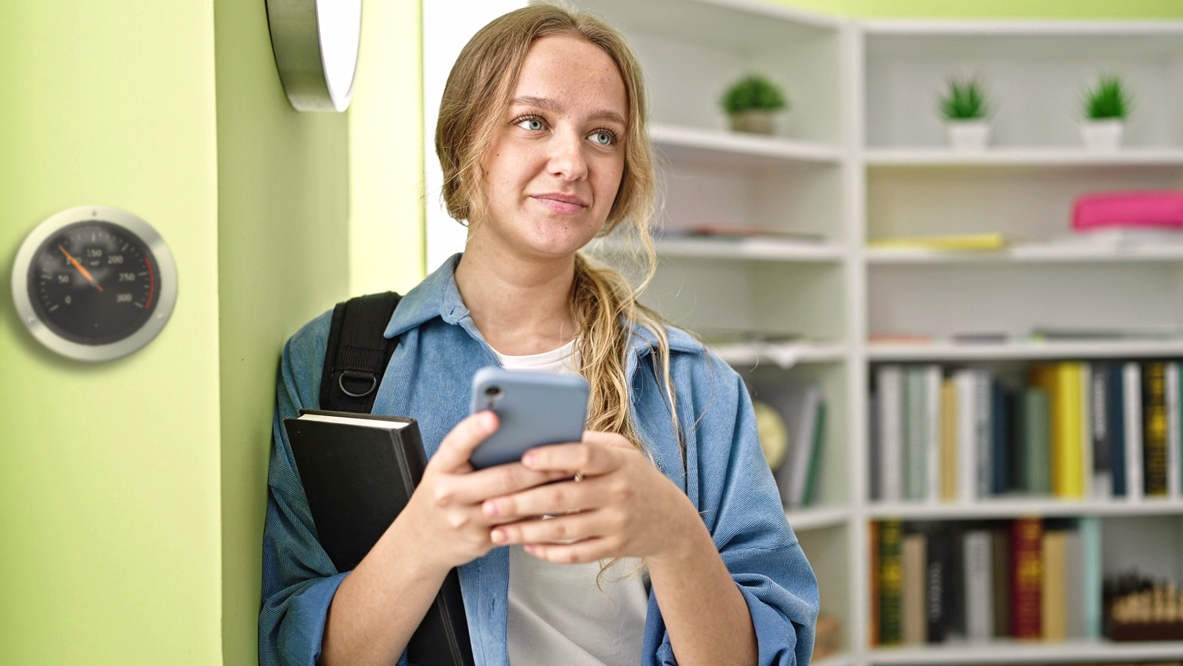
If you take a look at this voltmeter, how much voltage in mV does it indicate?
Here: 100 mV
